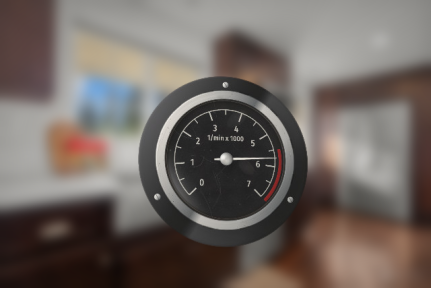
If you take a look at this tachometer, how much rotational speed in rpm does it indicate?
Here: 5750 rpm
